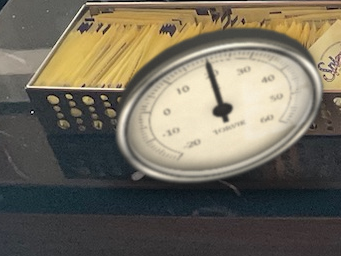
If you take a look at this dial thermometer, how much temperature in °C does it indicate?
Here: 20 °C
